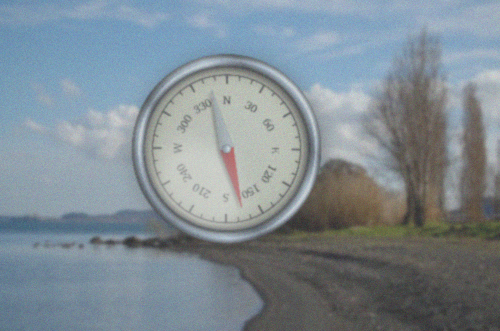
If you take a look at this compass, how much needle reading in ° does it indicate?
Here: 165 °
